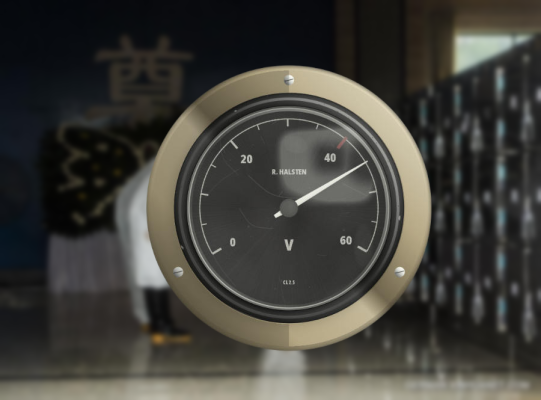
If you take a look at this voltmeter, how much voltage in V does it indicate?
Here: 45 V
